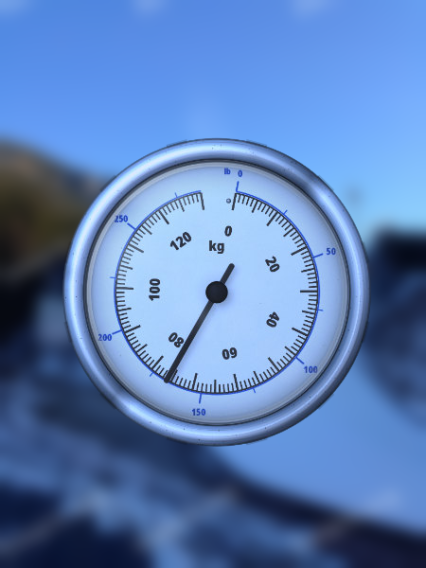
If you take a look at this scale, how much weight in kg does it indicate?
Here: 76 kg
